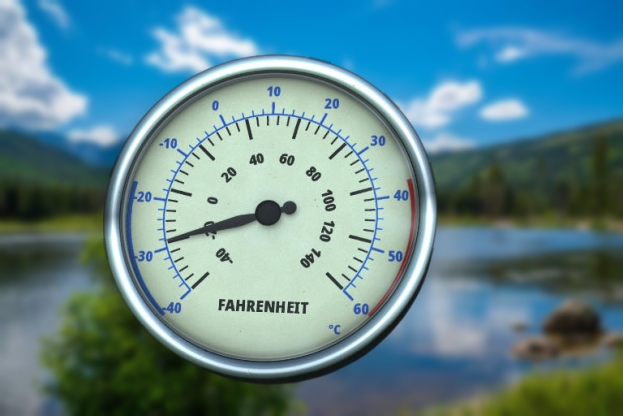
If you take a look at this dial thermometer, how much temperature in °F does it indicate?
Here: -20 °F
